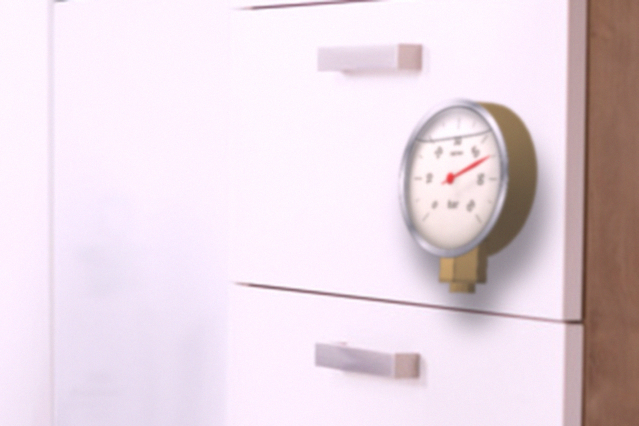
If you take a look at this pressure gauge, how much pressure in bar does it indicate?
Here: 45 bar
